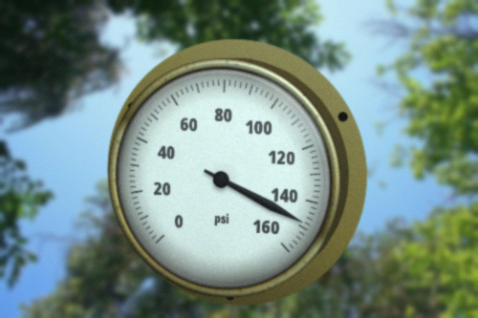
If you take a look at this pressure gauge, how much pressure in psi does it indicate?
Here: 148 psi
